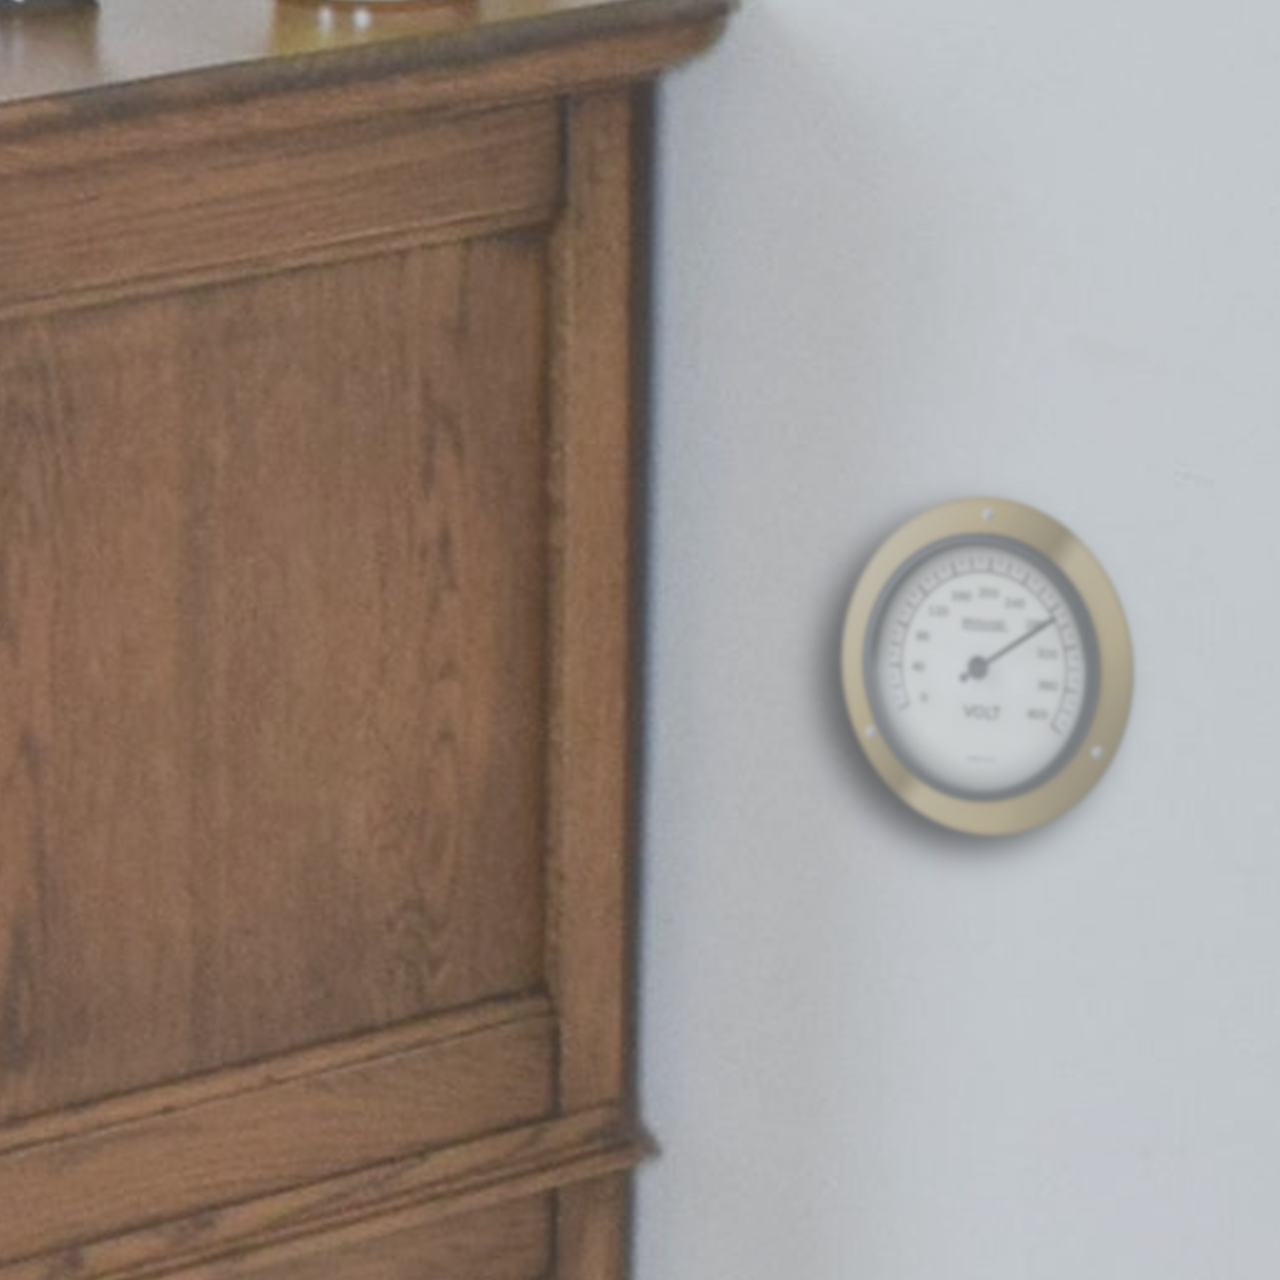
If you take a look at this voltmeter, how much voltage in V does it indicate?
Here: 290 V
